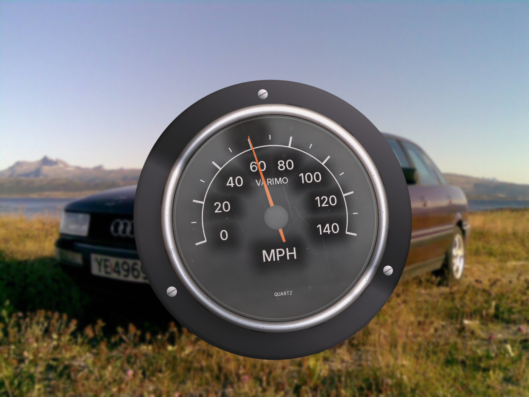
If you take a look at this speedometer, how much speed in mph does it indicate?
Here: 60 mph
